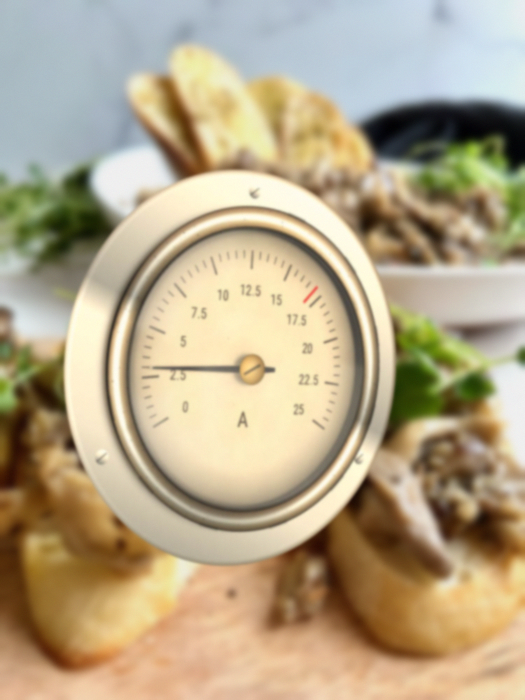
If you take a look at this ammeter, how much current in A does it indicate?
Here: 3 A
